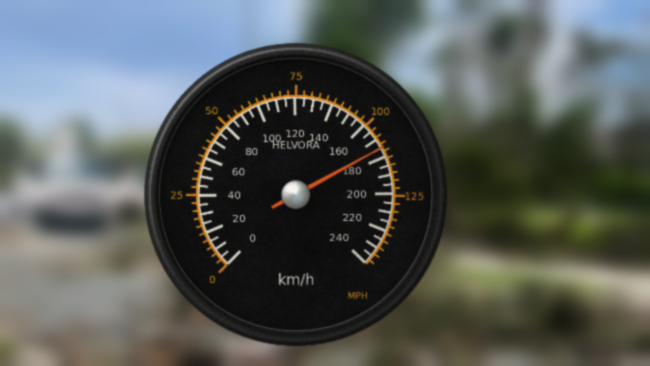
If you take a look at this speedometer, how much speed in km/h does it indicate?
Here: 175 km/h
